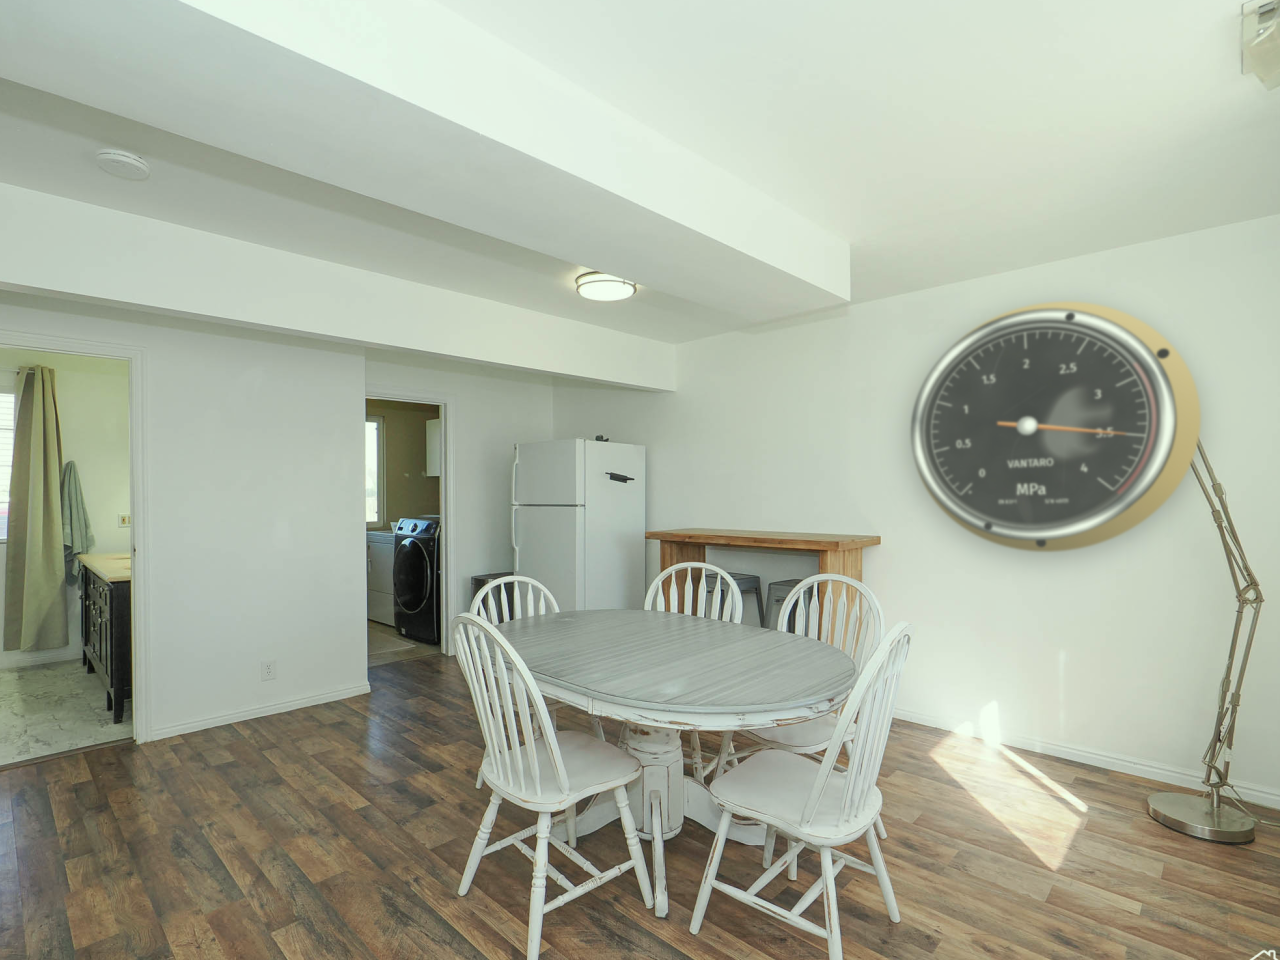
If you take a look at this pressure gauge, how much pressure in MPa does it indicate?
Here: 3.5 MPa
